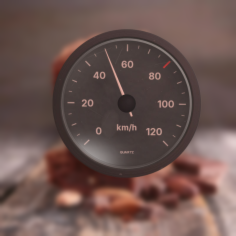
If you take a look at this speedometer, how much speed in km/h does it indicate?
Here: 50 km/h
